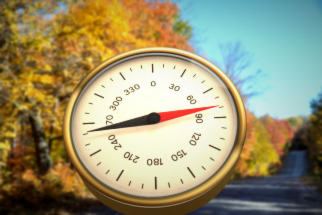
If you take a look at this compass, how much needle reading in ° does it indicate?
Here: 80 °
